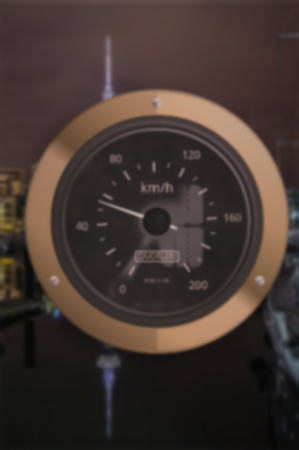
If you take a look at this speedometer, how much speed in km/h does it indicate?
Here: 55 km/h
